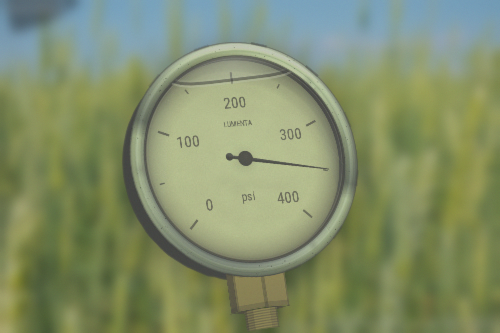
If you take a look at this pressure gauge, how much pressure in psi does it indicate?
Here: 350 psi
